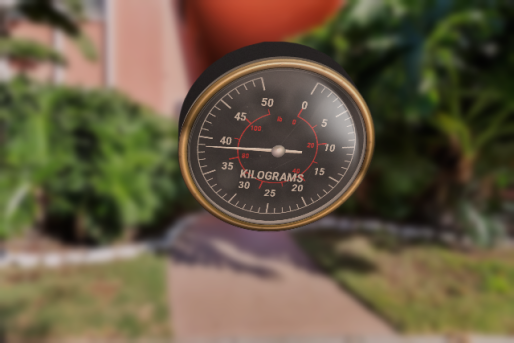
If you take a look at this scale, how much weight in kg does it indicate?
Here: 39 kg
